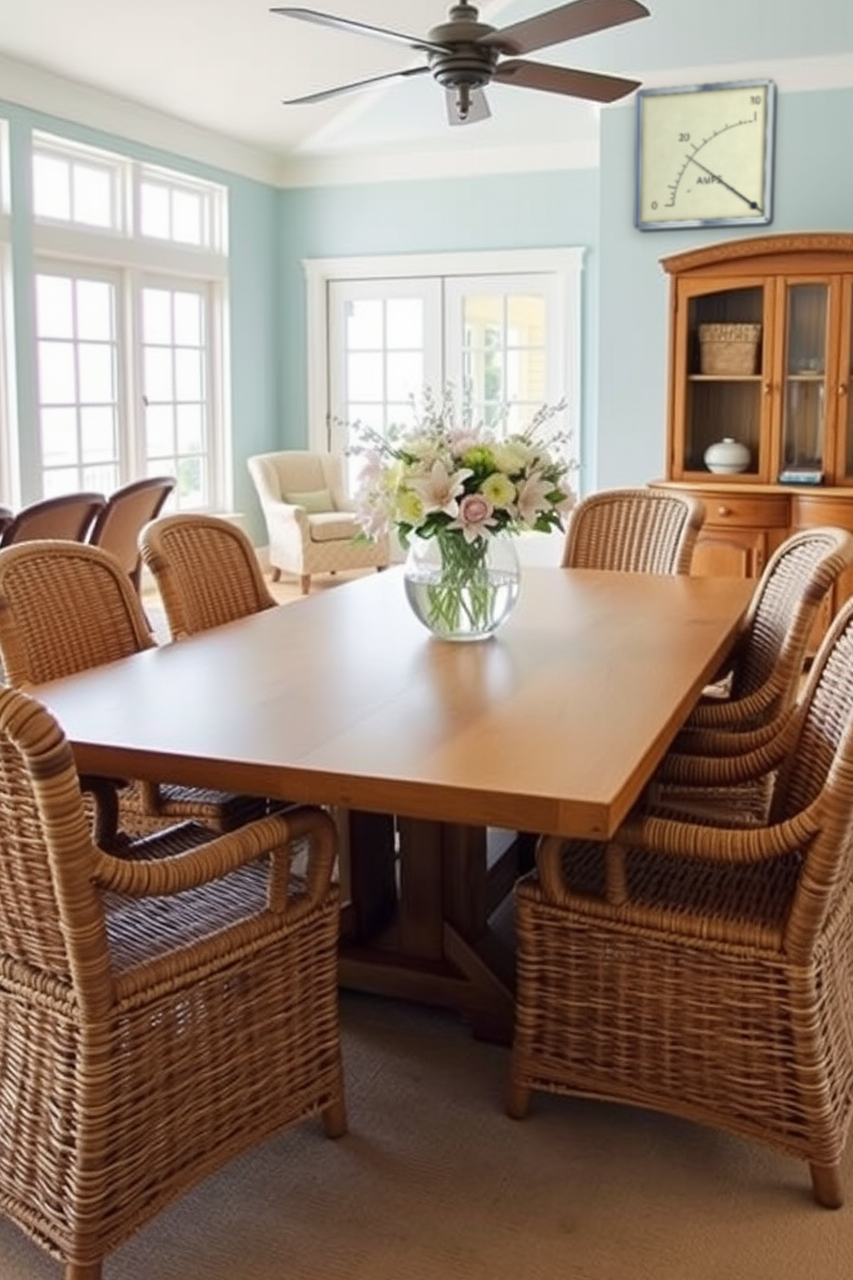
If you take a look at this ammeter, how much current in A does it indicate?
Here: 18 A
